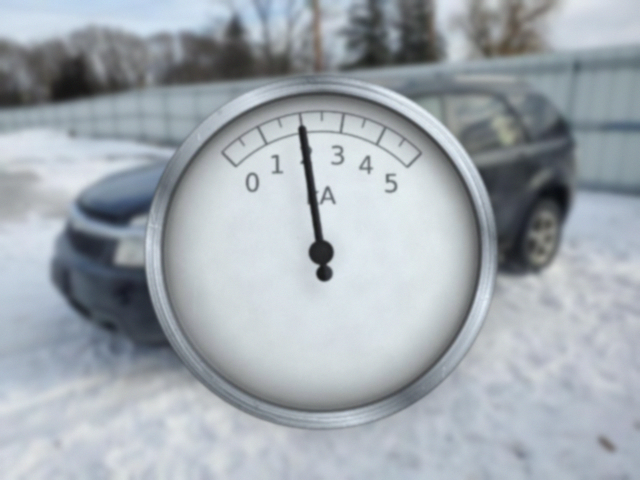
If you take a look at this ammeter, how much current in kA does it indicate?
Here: 2 kA
